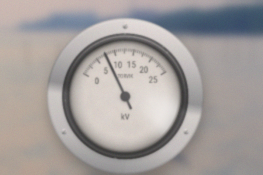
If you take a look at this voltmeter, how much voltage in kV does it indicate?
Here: 7.5 kV
